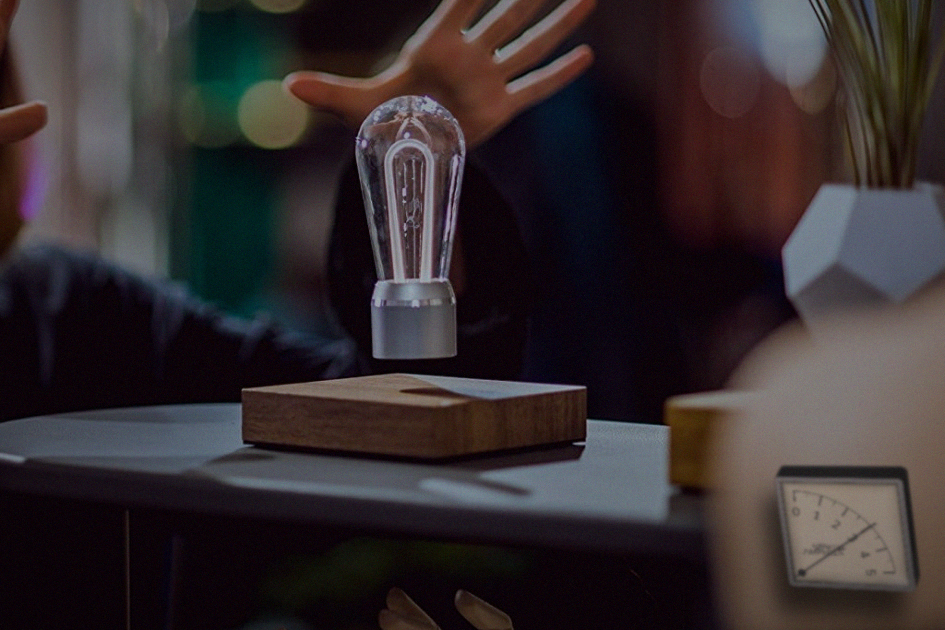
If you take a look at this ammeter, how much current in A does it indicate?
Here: 3 A
